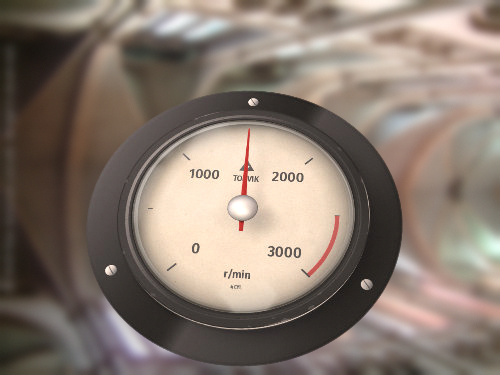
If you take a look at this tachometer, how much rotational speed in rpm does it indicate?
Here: 1500 rpm
